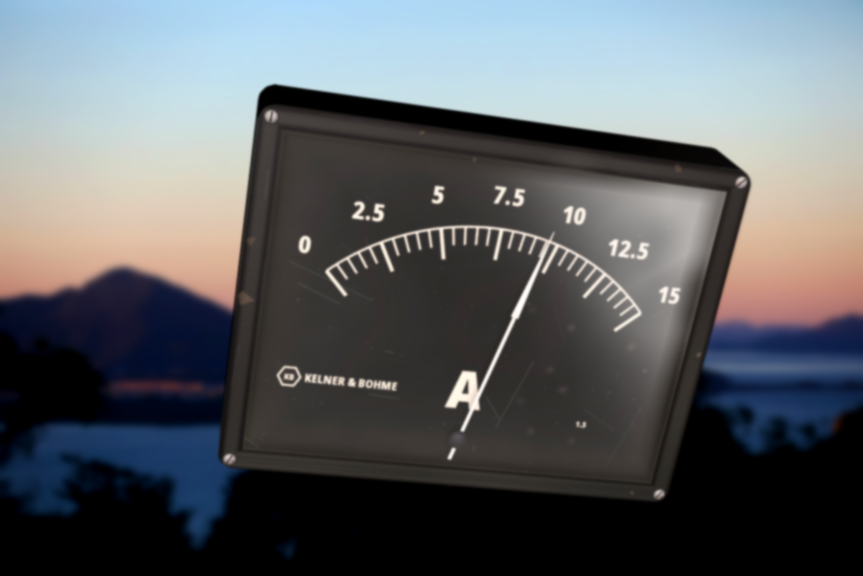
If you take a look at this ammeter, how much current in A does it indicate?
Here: 9.5 A
